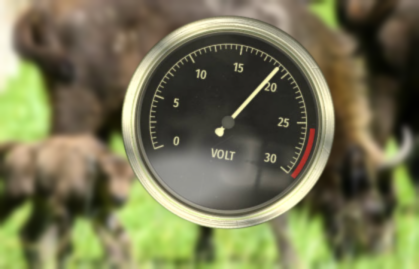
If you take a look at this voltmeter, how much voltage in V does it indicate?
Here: 19 V
